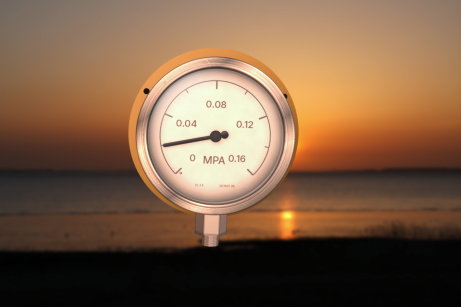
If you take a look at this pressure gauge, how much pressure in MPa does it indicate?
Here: 0.02 MPa
